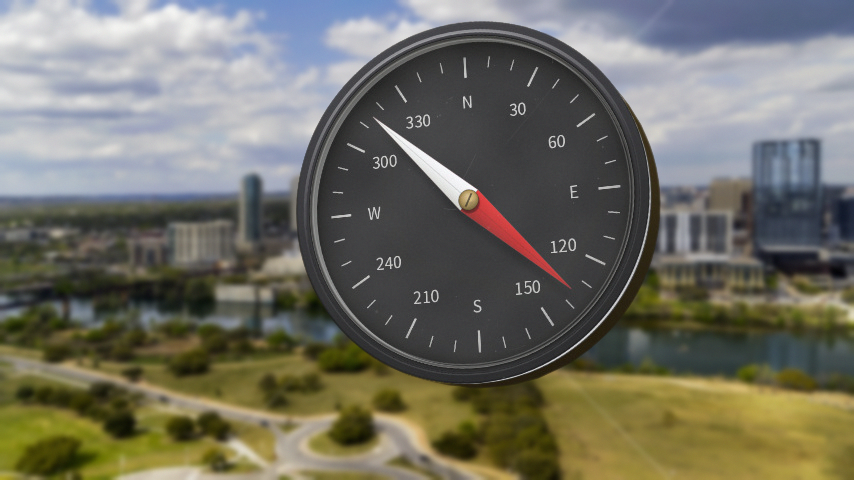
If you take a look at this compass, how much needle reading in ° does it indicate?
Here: 135 °
